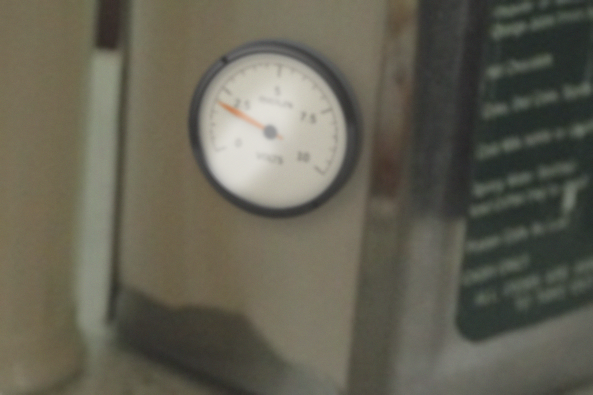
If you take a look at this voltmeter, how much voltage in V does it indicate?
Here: 2 V
